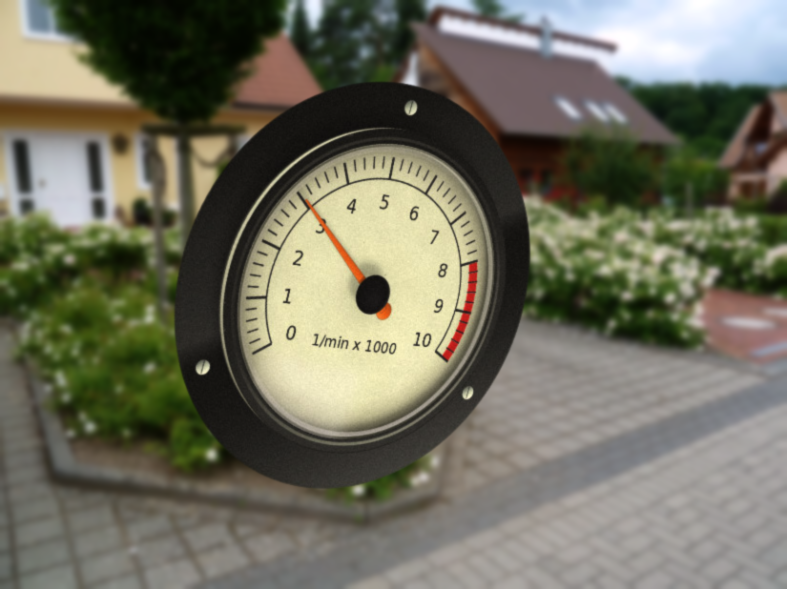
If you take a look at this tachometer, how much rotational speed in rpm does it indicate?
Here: 3000 rpm
